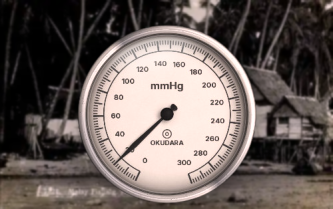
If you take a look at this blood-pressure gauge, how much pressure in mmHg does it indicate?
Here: 20 mmHg
